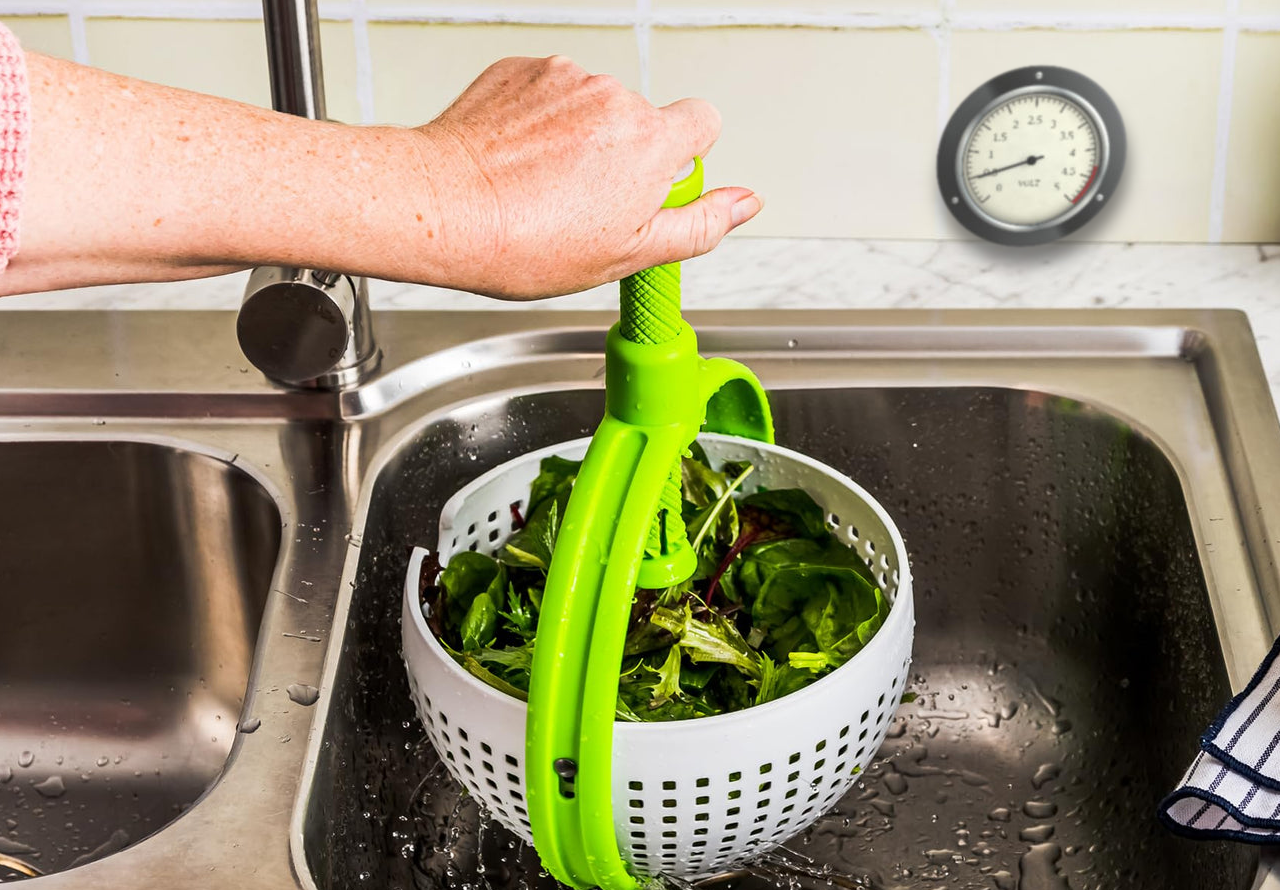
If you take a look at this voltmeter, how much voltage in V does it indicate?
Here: 0.5 V
